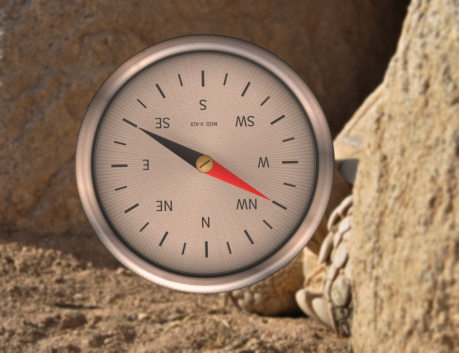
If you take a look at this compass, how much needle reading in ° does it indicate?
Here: 300 °
